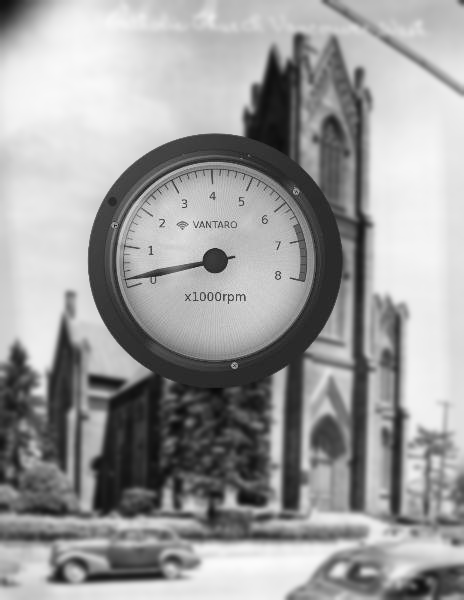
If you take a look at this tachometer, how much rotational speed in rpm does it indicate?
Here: 200 rpm
